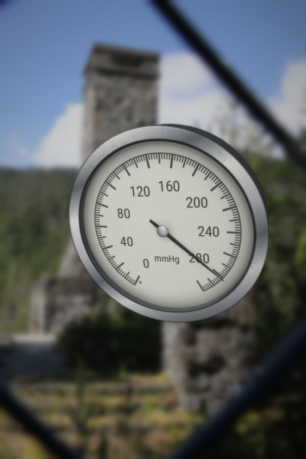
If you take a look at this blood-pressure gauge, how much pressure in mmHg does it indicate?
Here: 280 mmHg
